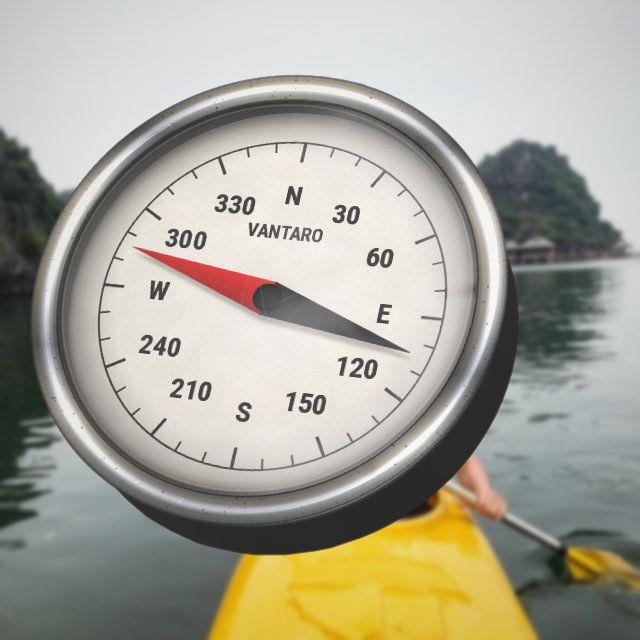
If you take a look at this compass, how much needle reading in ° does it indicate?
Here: 285 °
